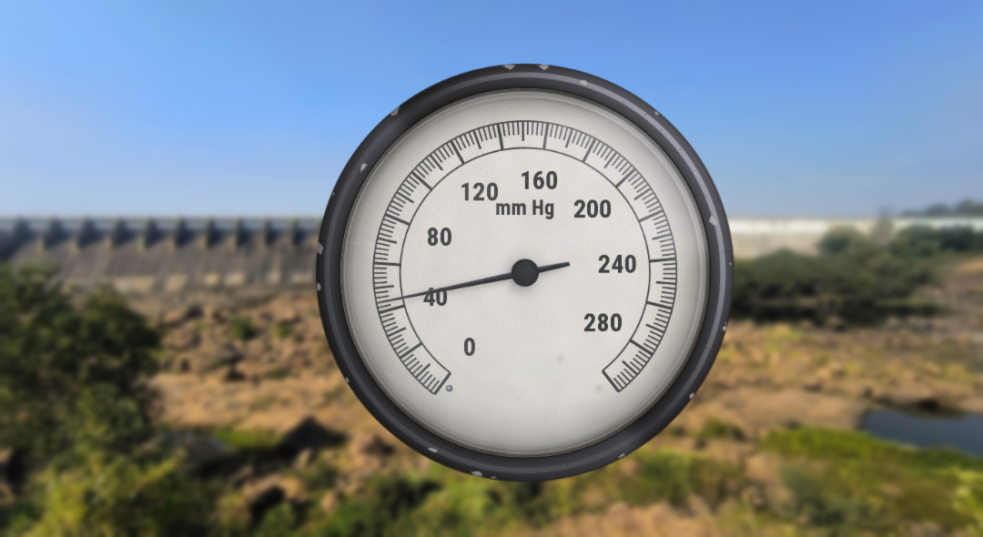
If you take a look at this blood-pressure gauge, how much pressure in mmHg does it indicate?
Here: 44 mmHg
